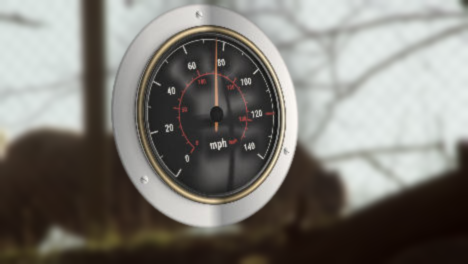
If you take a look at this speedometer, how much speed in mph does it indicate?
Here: 75 mph
